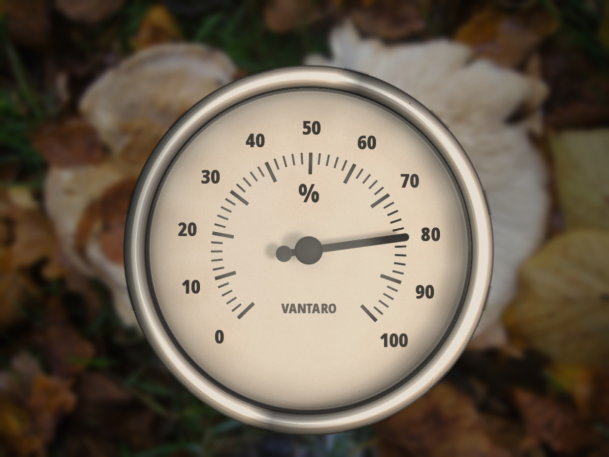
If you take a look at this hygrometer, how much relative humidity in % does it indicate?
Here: 80 %
